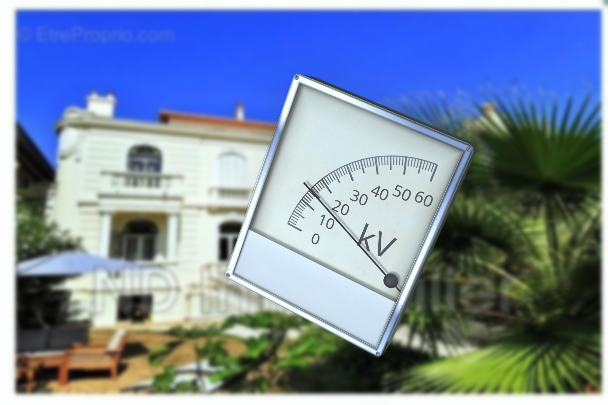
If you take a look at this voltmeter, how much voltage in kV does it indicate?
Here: 15 kV
